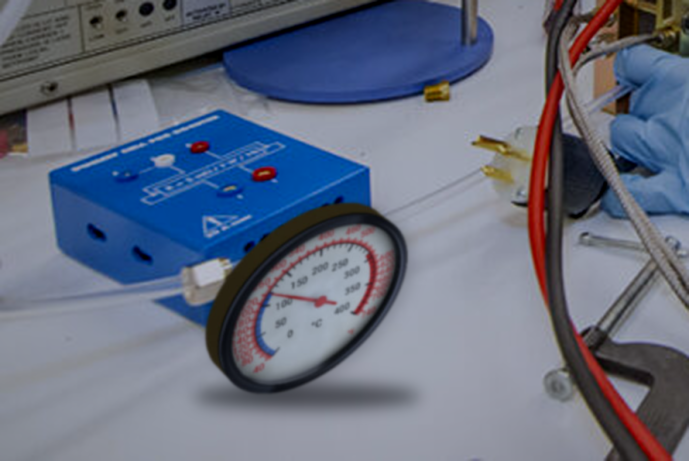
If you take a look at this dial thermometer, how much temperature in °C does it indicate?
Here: 120 °C
